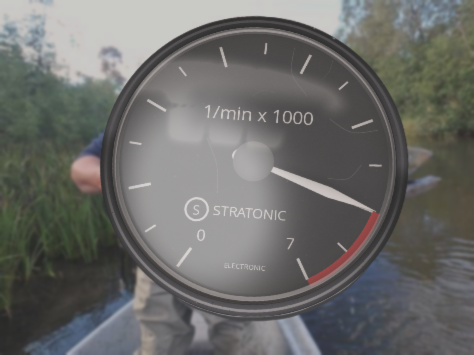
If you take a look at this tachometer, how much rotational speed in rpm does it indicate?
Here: 6000 rpm
